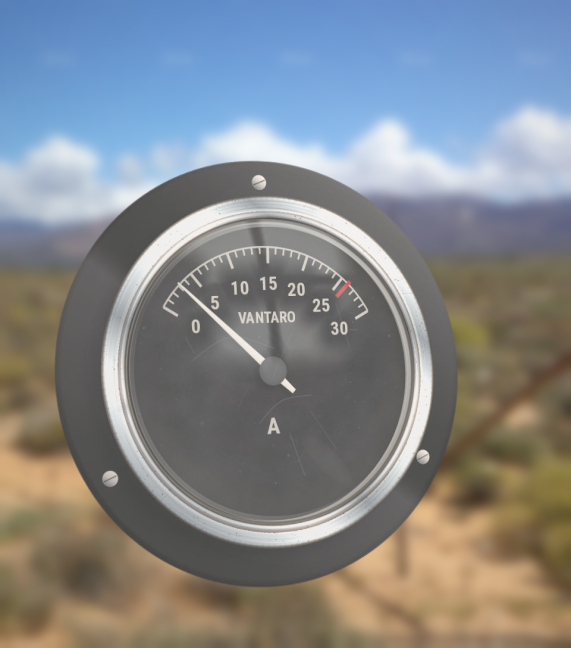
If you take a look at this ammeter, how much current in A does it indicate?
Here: 3 A
